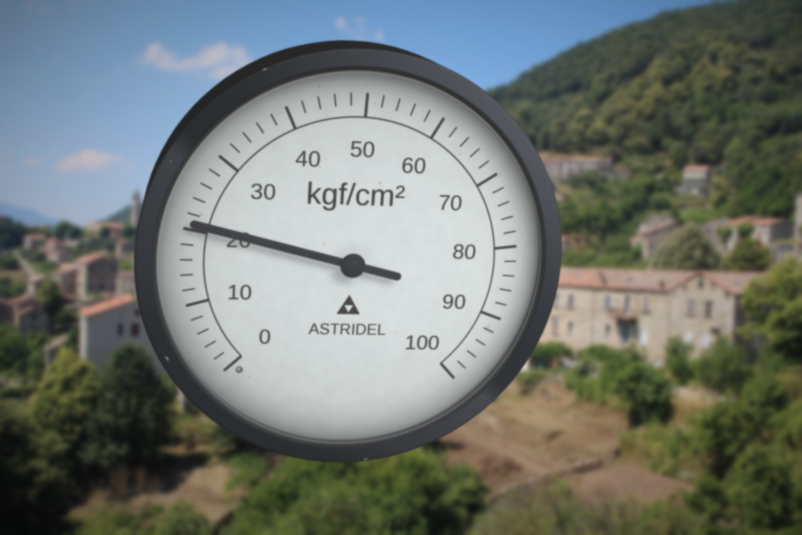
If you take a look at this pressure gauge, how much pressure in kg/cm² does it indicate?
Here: 21 kg/cm²
